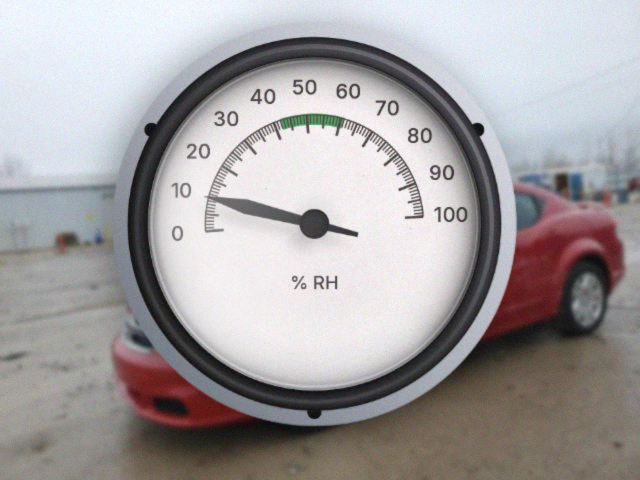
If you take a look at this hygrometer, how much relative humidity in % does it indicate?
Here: 10 %
